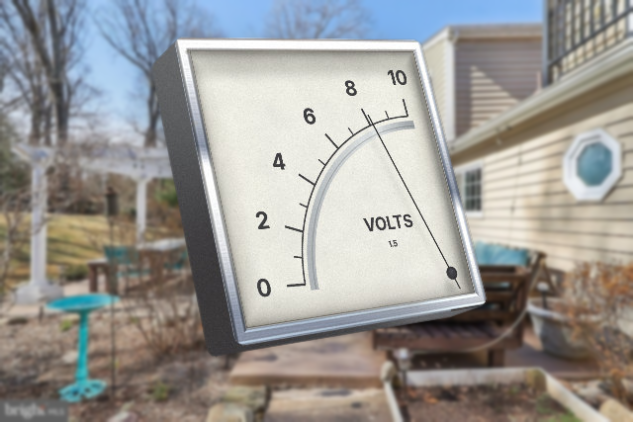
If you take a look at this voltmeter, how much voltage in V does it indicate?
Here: 8 V
